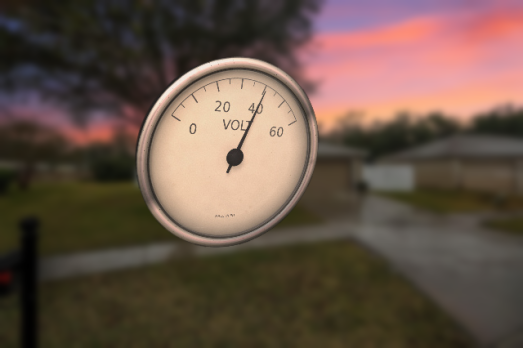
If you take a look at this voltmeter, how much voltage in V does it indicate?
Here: 40 V
